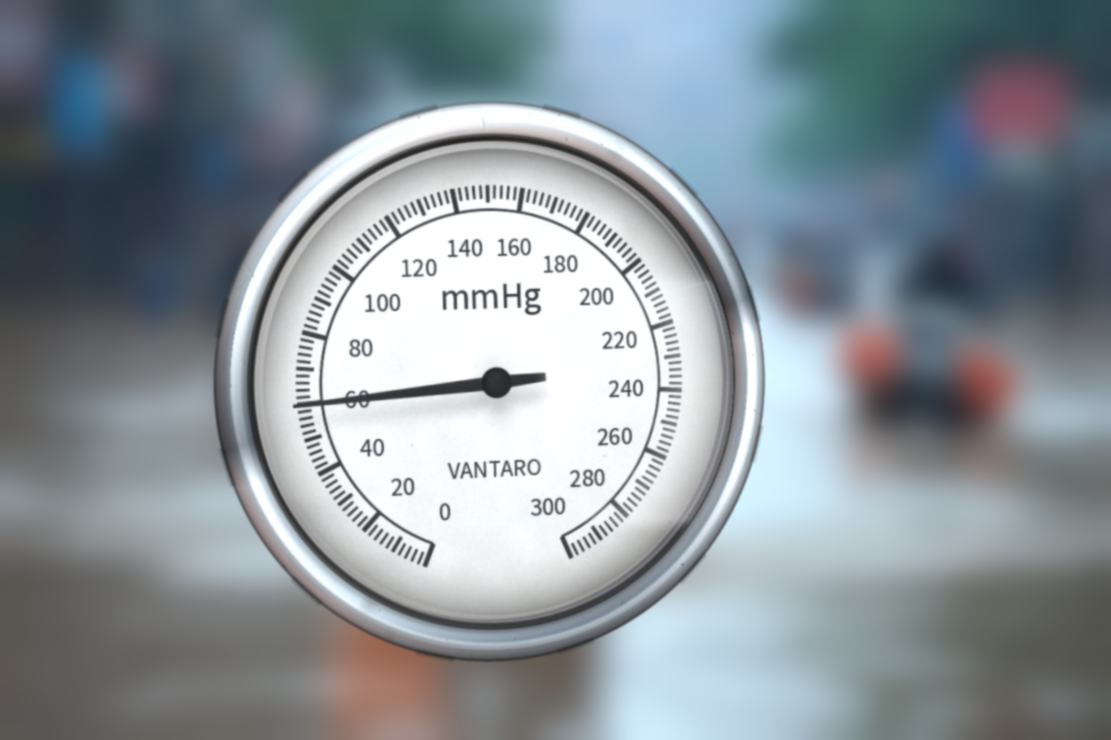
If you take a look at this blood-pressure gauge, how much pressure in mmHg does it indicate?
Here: 60 mmHg
